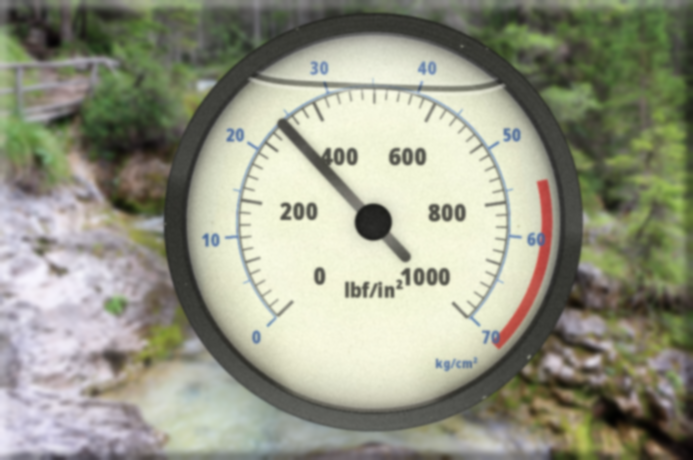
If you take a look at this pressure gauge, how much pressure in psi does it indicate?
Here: 340 psi
